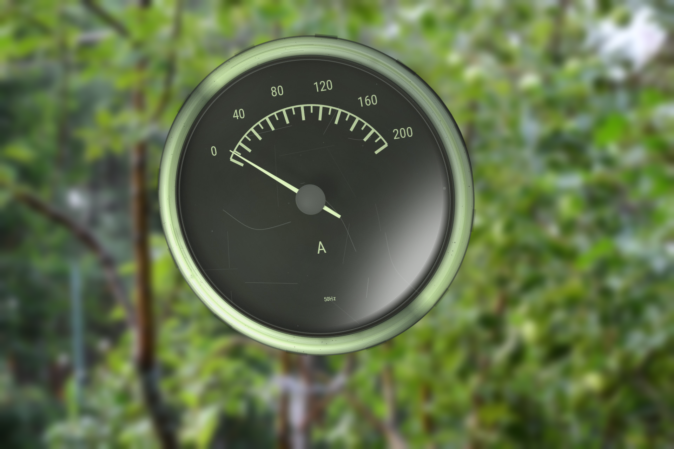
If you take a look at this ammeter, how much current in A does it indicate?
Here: 10 A
